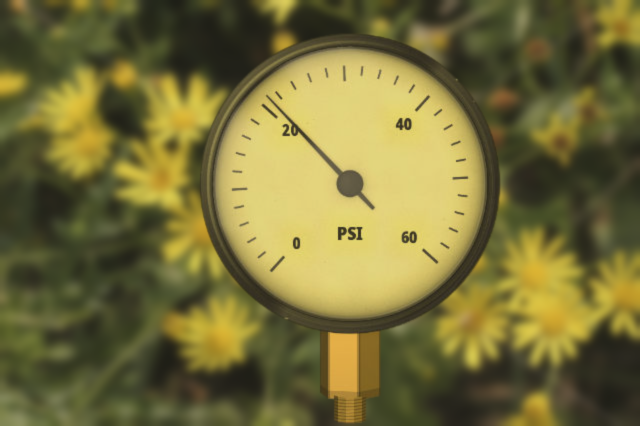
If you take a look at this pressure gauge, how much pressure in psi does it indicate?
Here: 21 psi
